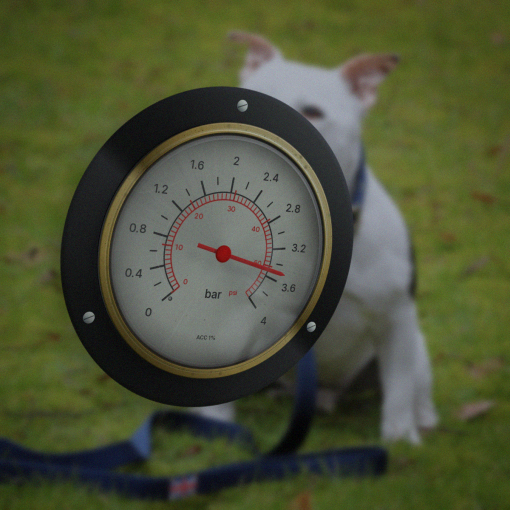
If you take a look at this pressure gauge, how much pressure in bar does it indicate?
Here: 3.5 bar
